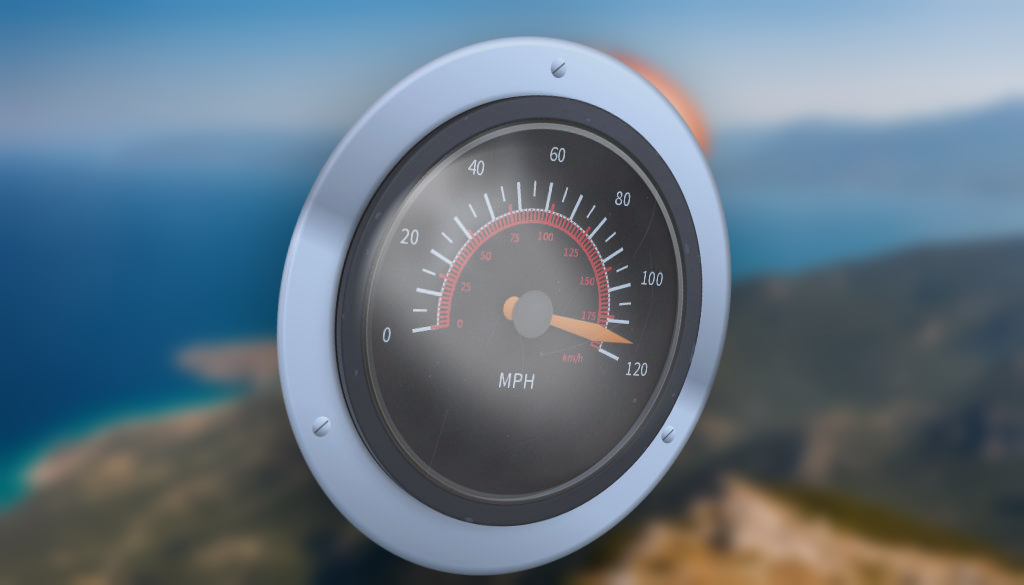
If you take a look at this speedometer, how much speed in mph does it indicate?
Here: 115 mph
